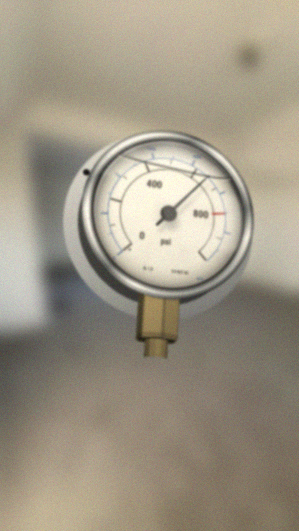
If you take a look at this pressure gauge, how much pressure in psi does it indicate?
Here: 650 psi
